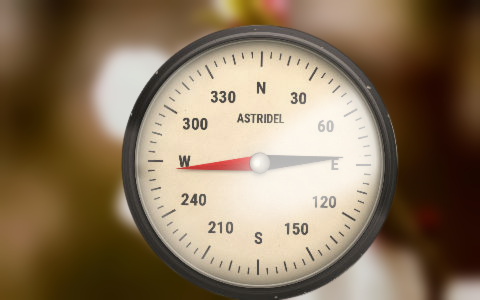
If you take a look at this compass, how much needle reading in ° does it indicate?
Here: 265 °
